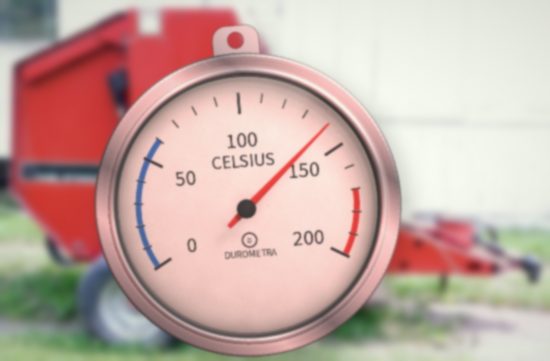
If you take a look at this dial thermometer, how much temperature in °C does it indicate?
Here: 140 °C
